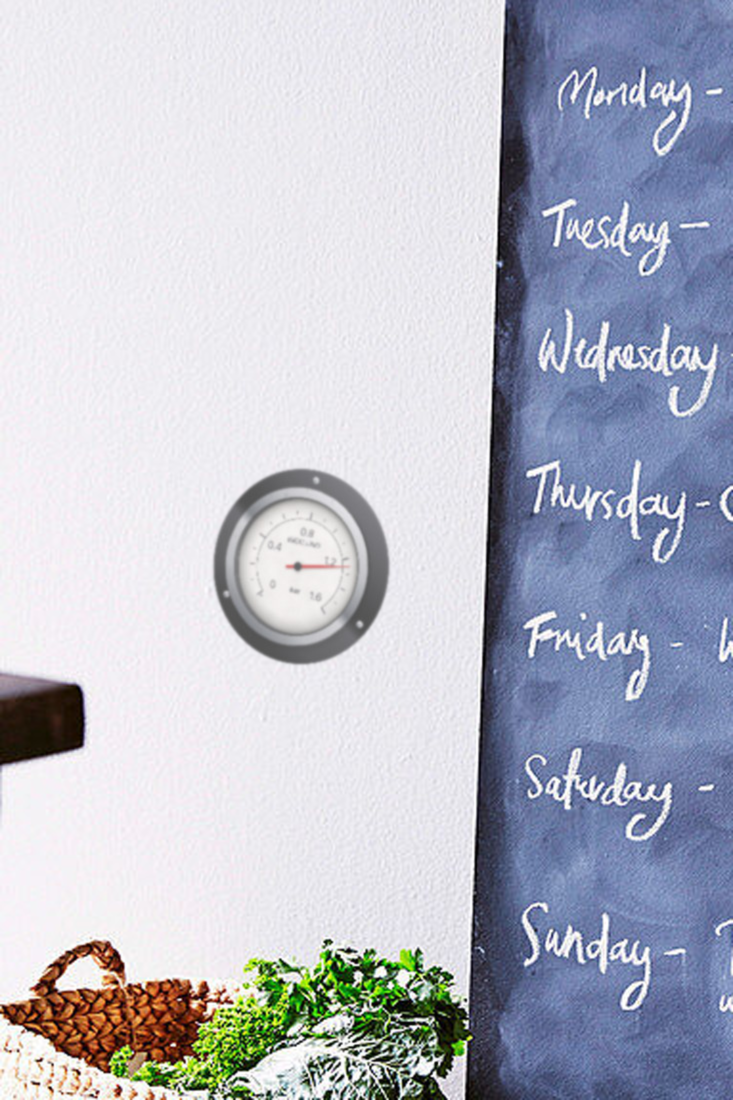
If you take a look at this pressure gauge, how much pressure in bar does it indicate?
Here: 1.25 bar
